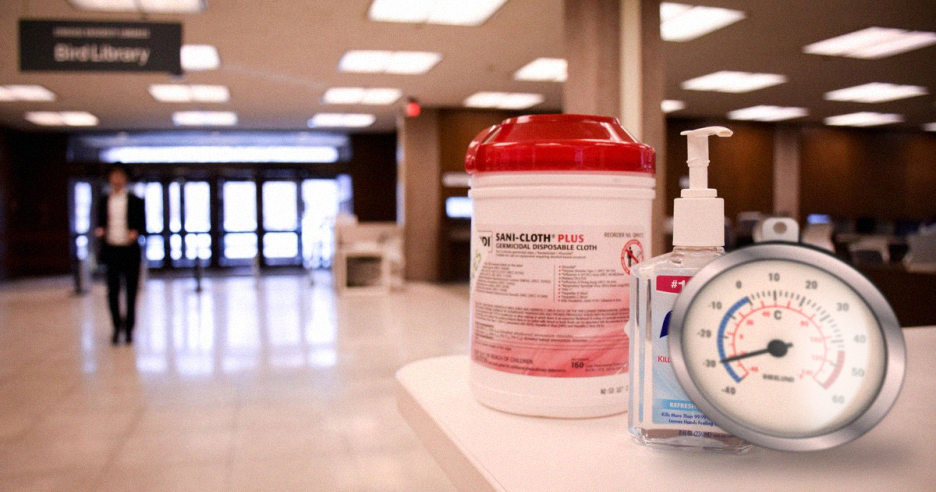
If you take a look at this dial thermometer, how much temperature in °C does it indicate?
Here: -30 °C
